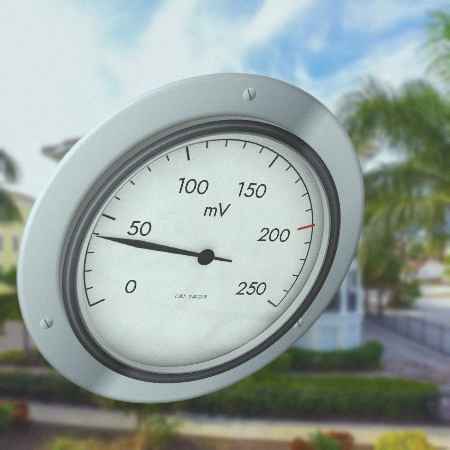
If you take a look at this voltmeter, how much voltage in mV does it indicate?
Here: 40 mV
